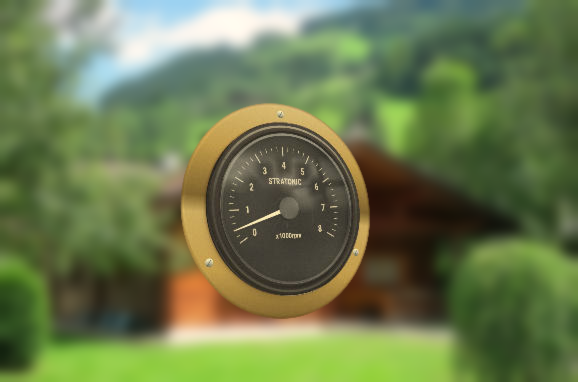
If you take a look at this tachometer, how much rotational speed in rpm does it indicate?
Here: 400 rpm
